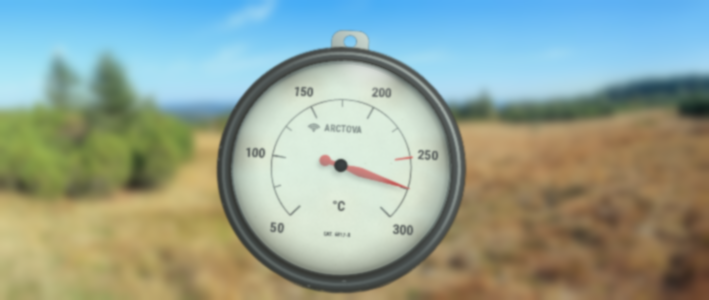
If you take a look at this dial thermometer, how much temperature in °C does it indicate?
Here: 275 °C
